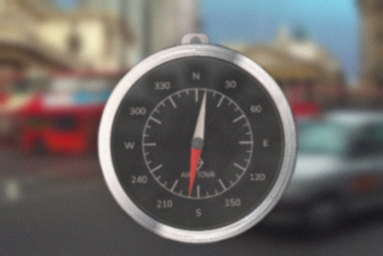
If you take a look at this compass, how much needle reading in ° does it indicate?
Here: 190 °
